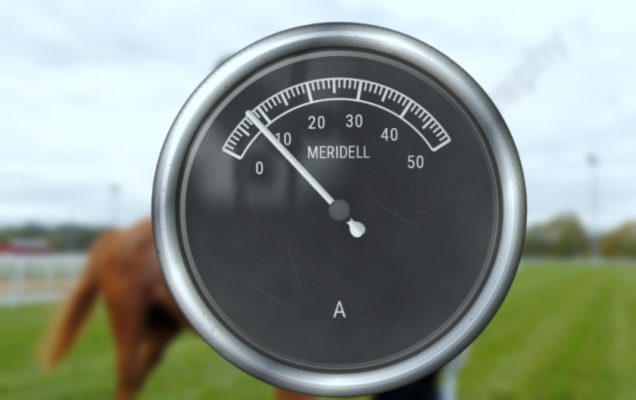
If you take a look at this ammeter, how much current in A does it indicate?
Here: 8 A
